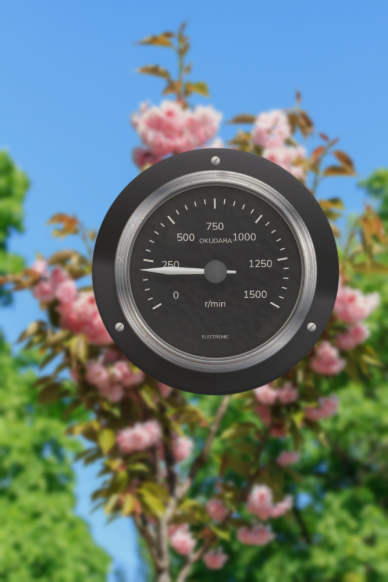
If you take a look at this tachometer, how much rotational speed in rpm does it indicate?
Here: 200 rpm
